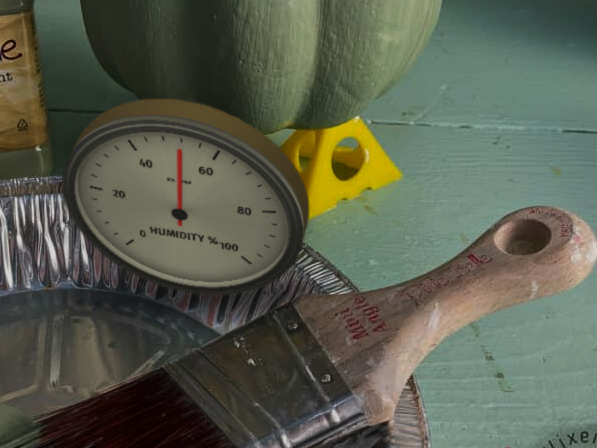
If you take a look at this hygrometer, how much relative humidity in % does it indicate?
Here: 52 %
